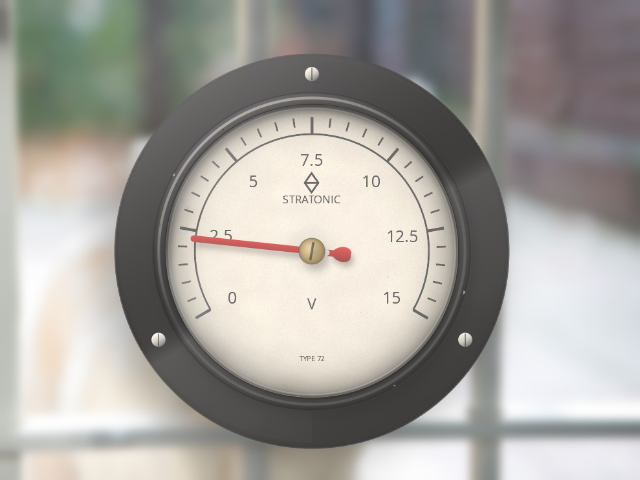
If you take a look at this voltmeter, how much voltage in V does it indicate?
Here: 2.25 V
